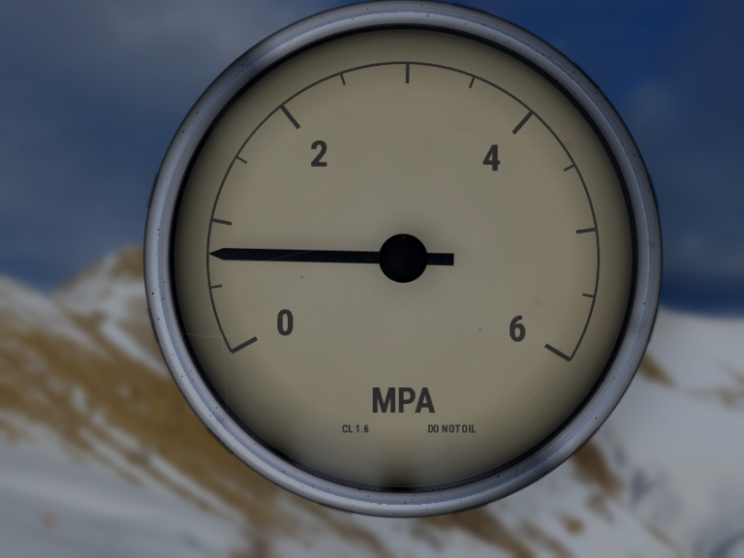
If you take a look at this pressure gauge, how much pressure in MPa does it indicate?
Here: 0.75 MPa
